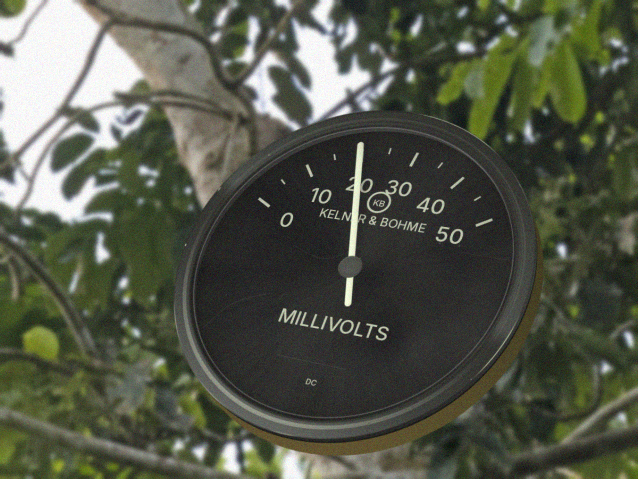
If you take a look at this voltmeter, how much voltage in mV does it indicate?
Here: 20 mV
